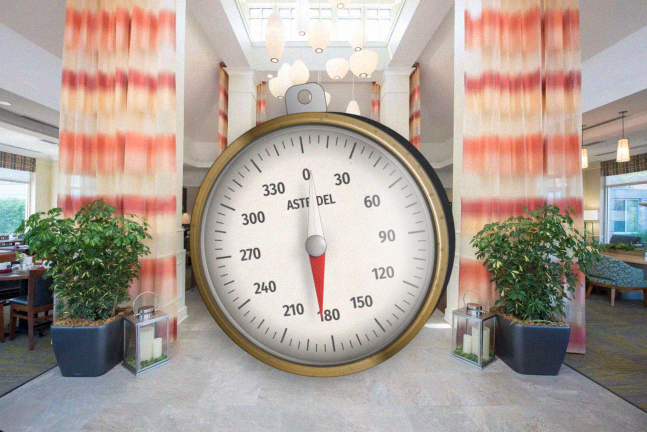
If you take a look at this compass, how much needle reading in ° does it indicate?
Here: 185 °
